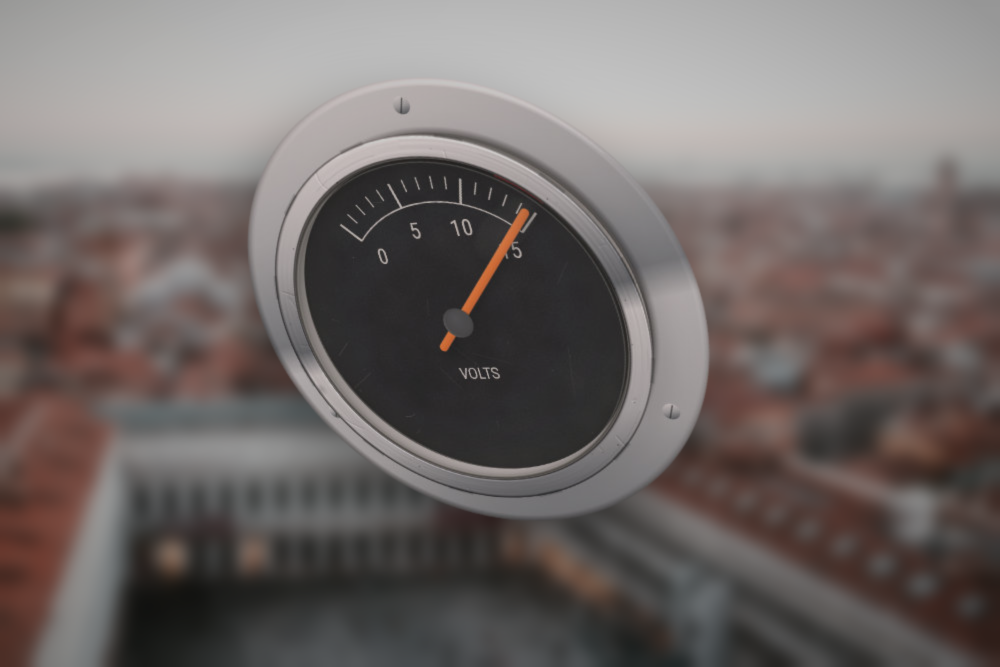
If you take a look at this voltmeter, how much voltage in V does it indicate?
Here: 14.5 V
